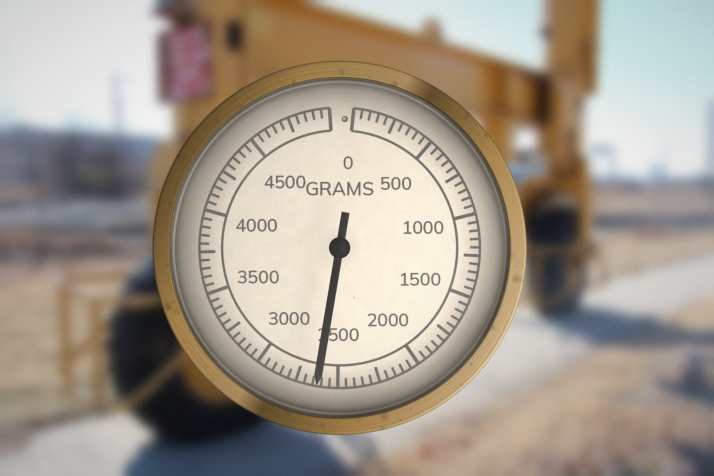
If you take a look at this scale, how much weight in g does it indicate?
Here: 2625 g
